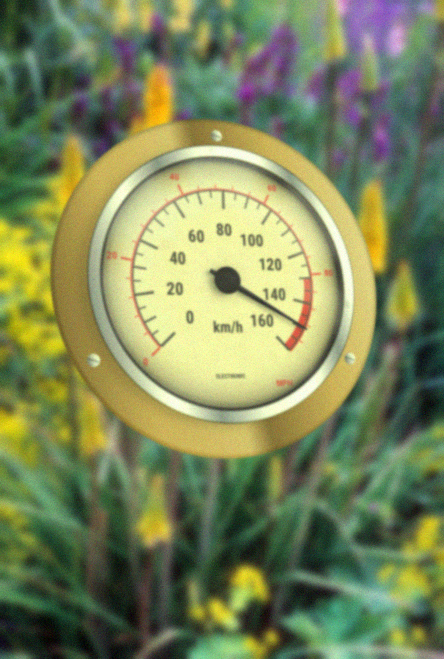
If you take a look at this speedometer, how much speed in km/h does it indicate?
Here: 150 km/h
